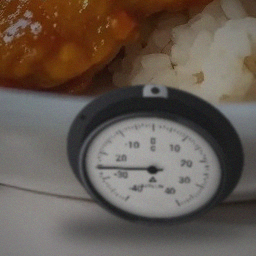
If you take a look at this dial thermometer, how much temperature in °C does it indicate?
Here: -25 °C
